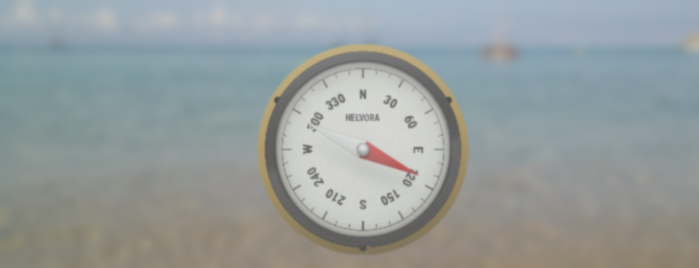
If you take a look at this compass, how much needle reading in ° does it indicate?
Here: 115 °
